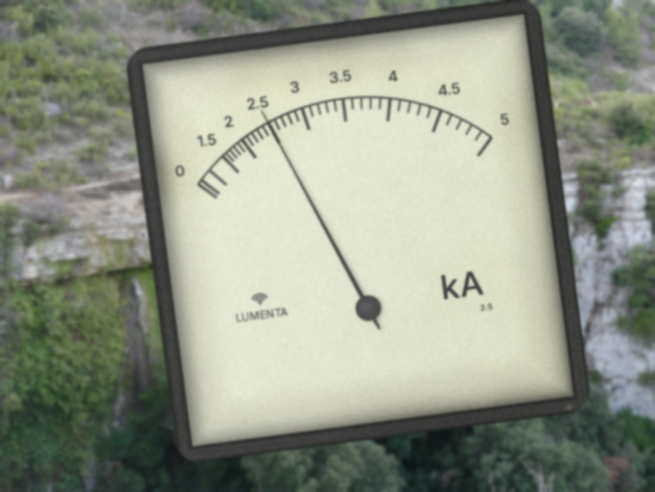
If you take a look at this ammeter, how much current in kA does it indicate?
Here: 2.5 kA
